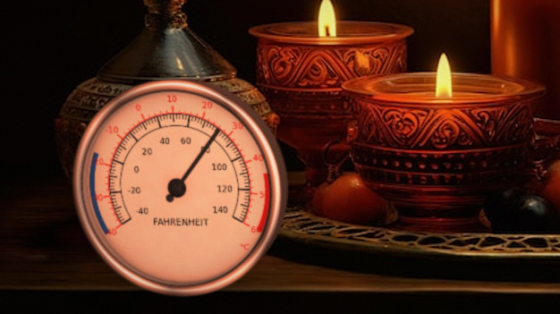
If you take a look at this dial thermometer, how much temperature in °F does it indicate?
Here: 80 °F
